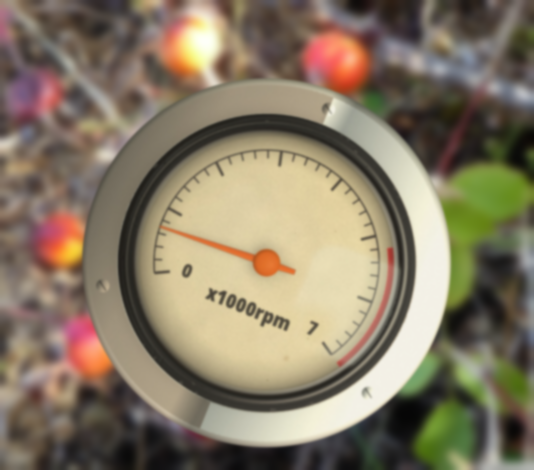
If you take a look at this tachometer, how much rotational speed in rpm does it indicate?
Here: 700 rpm
